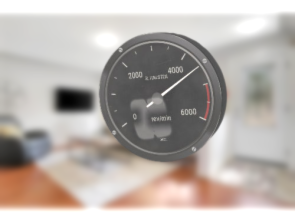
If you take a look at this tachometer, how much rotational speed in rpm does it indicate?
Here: 4500 rpm
